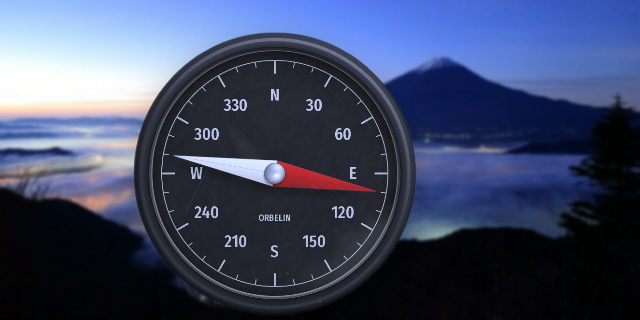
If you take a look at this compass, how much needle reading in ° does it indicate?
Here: 100 °
